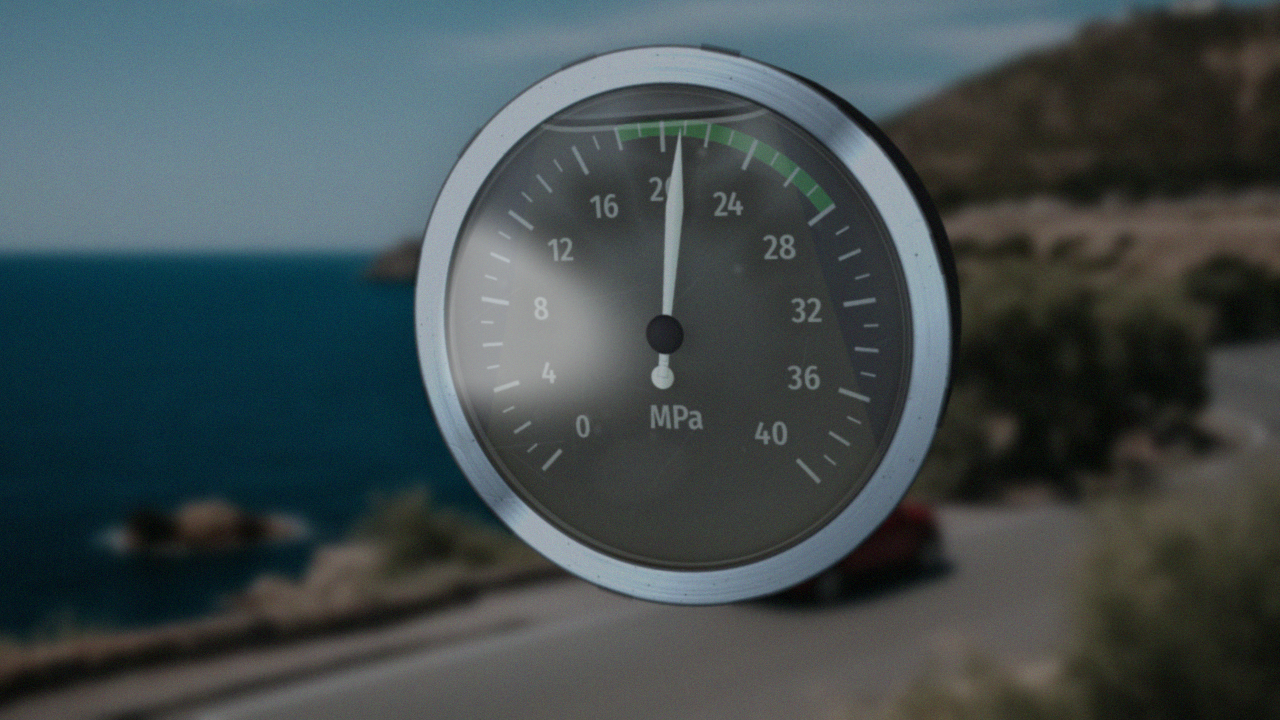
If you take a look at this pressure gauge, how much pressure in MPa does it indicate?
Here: 21 MPa
